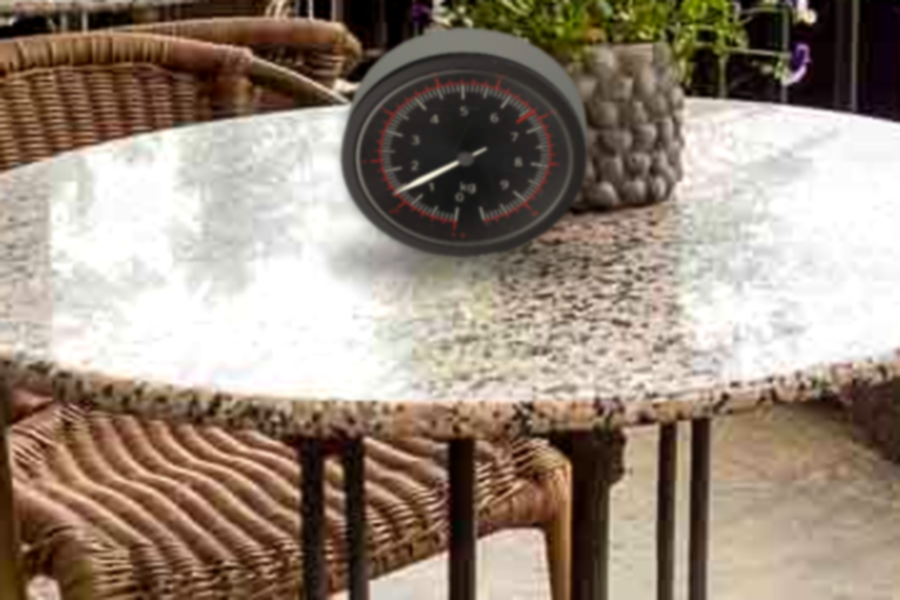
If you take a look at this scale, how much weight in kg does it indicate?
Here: 1.5 kg
